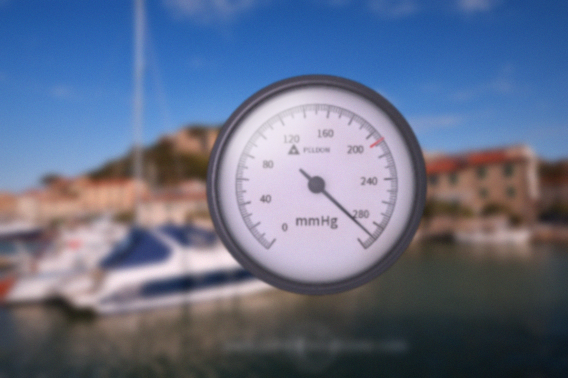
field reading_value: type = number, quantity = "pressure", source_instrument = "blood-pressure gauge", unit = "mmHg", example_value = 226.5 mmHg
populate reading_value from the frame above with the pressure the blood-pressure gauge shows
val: 290 mmHg
